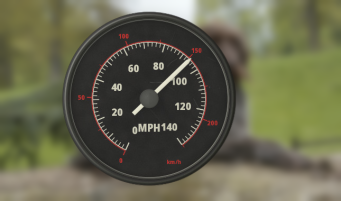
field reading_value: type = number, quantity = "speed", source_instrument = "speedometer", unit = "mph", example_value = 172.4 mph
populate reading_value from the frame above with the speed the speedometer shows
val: 94 mph
